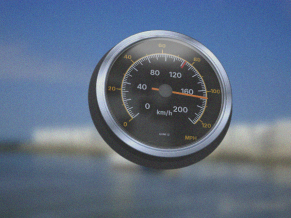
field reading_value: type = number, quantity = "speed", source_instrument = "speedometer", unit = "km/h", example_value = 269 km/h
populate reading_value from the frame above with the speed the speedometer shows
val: 170 km/h
